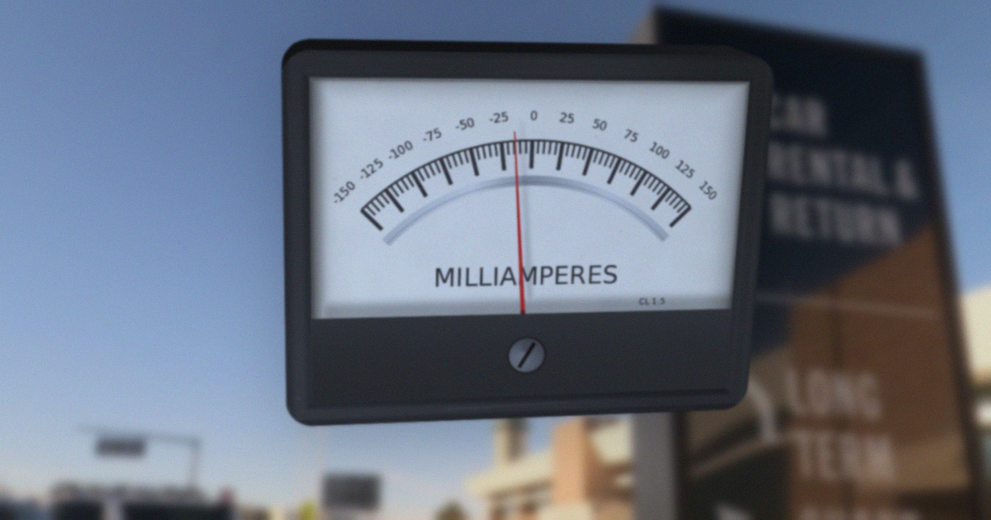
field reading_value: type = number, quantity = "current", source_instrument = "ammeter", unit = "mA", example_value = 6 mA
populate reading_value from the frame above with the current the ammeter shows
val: -15 mA
